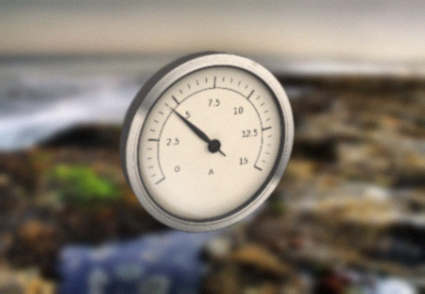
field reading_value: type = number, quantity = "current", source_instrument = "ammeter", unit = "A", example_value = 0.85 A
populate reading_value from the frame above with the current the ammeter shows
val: 4.5 A
